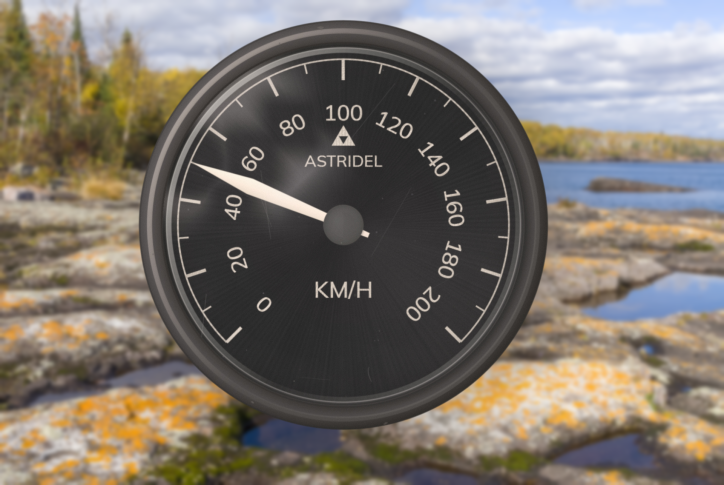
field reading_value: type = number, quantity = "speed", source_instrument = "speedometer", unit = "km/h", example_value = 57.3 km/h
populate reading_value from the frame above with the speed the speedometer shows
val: 50 km/h
